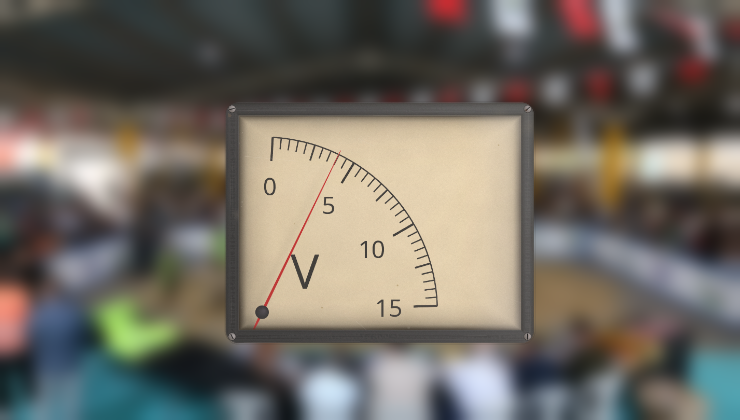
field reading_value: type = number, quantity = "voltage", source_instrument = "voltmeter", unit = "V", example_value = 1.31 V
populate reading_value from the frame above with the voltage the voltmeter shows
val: 4 V
